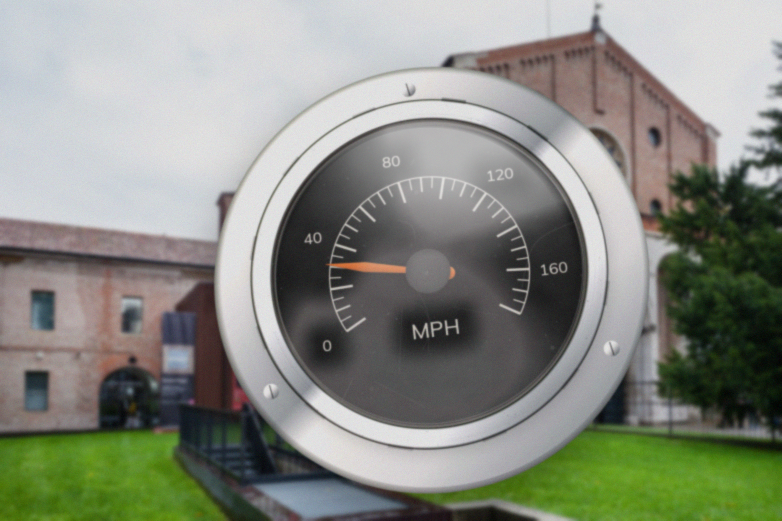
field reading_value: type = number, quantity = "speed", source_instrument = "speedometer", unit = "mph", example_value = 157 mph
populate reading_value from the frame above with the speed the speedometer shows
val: 30 mph
